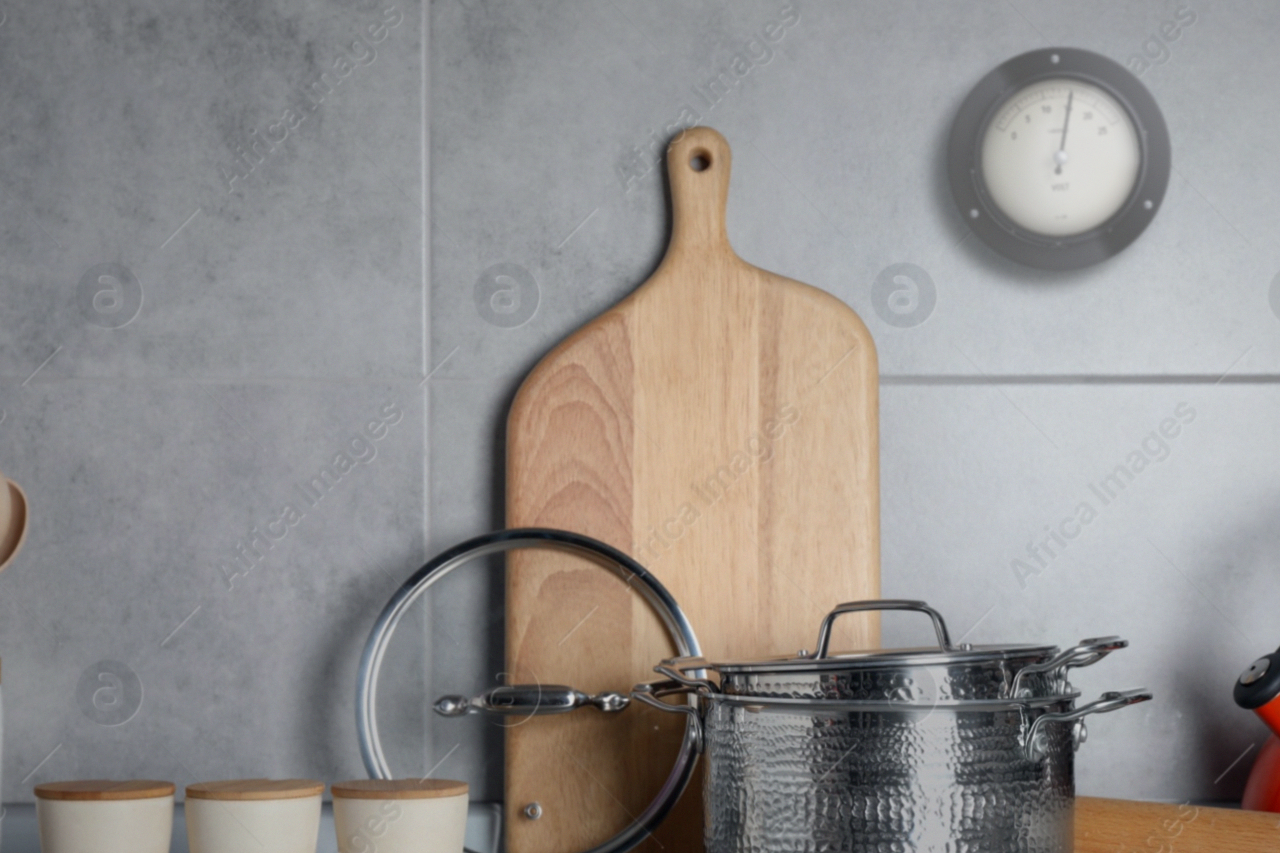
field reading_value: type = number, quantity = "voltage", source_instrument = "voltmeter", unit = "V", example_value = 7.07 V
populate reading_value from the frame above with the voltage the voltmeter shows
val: 15 V
